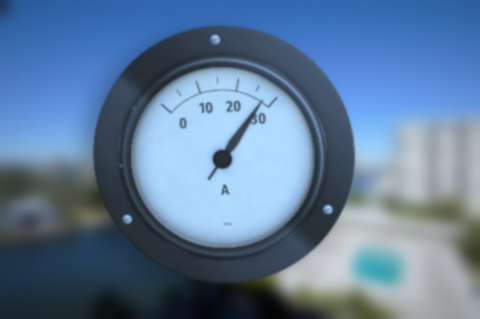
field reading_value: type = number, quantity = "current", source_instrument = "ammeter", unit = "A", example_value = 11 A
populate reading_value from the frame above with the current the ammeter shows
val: 27.5 A
